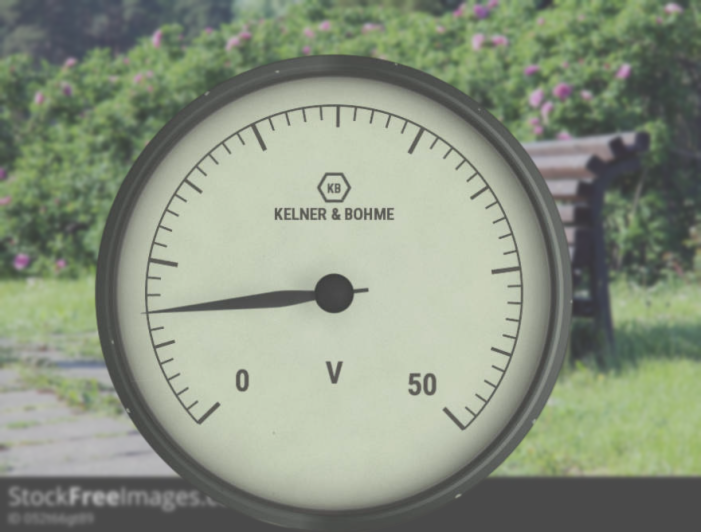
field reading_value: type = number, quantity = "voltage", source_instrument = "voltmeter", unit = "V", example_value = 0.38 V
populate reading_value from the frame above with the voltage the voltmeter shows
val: 7 V
